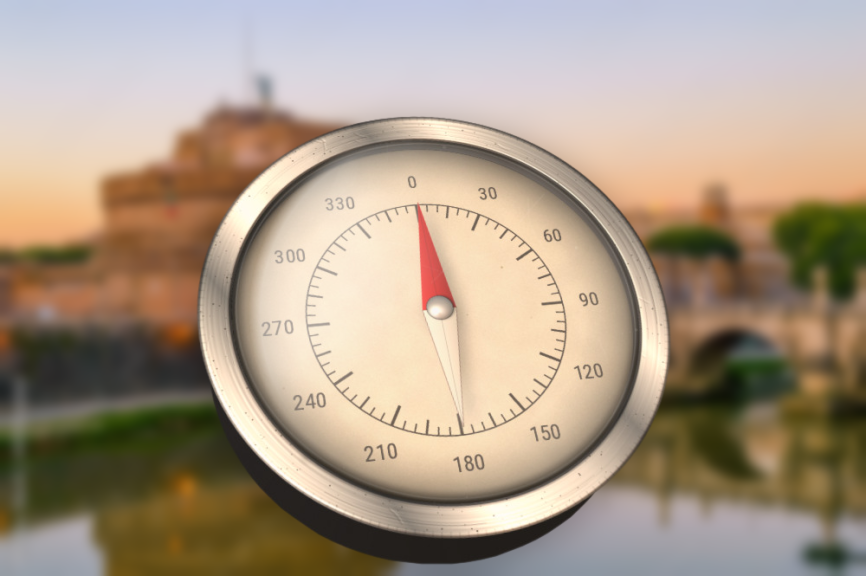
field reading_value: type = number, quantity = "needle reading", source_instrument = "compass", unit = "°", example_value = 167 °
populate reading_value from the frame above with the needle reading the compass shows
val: 0 °
